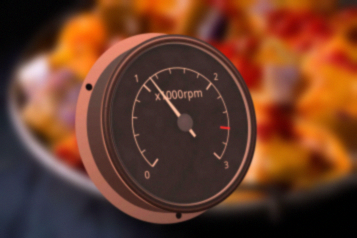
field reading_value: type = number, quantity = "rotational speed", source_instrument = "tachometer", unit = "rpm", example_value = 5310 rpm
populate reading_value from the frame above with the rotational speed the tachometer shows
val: 1100 rpm
